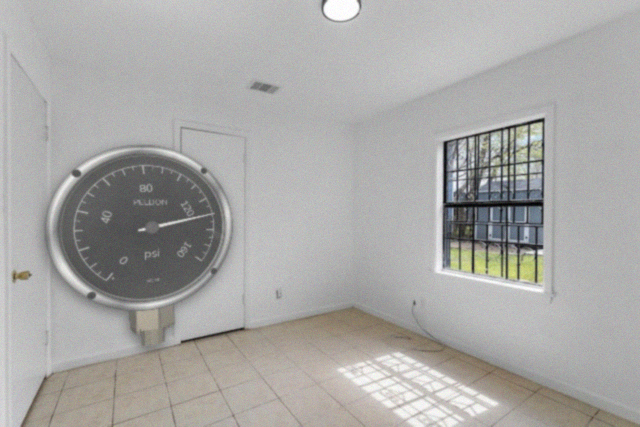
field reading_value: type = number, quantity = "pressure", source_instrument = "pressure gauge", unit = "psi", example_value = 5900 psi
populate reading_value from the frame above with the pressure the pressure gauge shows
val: 130 psi
